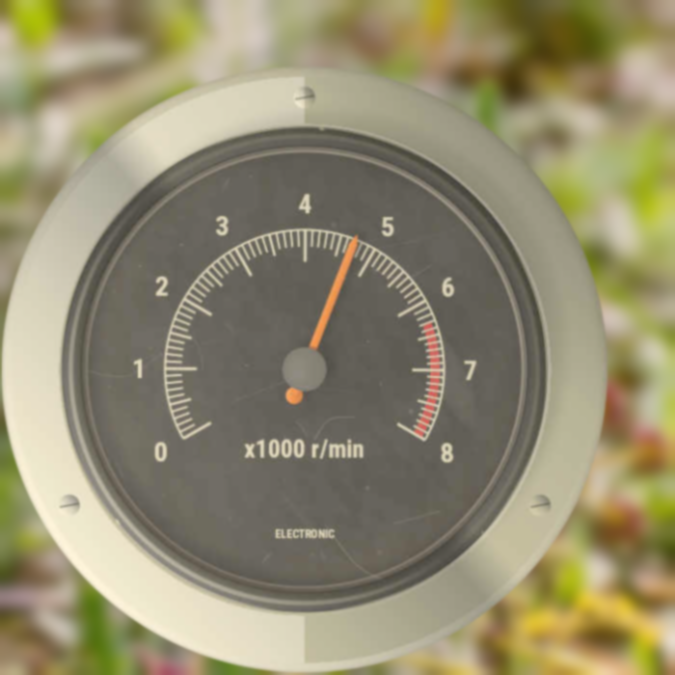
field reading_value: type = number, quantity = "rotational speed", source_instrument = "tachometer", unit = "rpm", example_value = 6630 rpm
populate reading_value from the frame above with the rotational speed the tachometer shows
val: 4700 rpm
